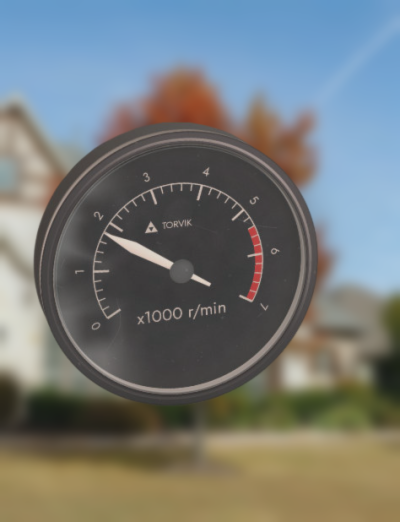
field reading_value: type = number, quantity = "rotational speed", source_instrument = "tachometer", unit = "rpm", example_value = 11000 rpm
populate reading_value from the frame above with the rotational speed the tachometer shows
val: 1800 rpm
